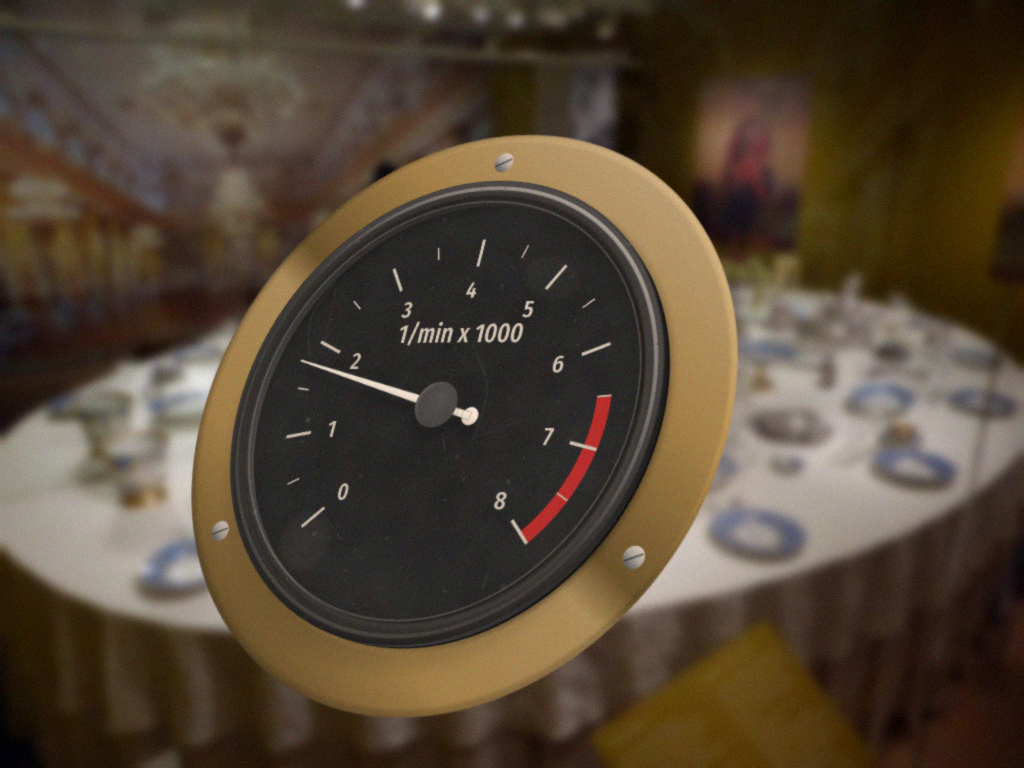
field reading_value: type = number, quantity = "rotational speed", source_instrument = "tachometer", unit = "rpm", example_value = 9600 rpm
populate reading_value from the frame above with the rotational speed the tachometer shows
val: 1750 rpm
